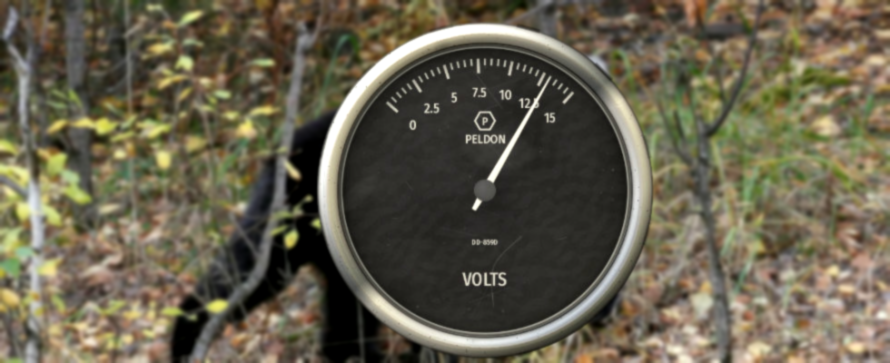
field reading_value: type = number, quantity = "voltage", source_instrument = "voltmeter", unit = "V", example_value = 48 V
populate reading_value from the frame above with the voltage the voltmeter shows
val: 13 V
